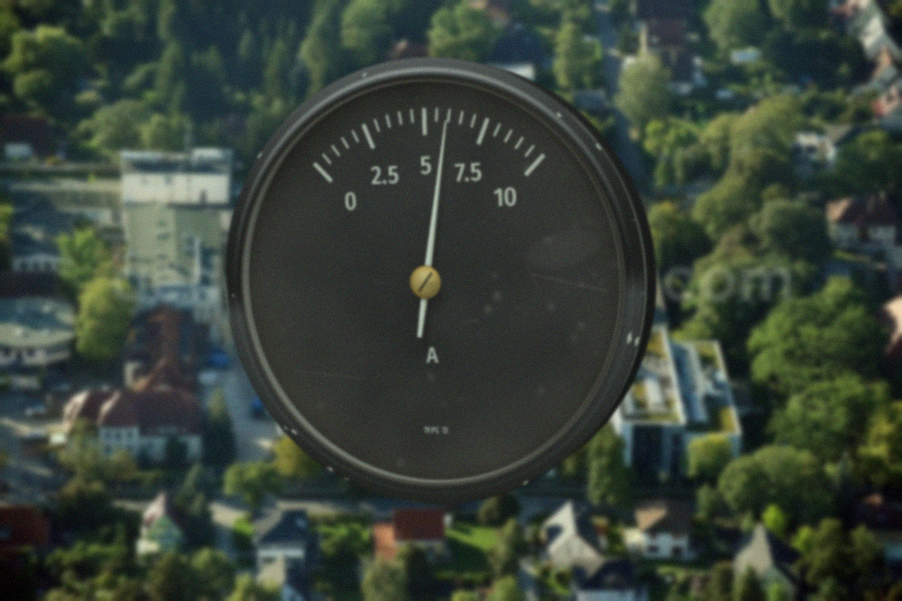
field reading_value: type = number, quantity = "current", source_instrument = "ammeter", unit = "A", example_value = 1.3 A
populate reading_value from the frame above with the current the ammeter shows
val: 6 A
